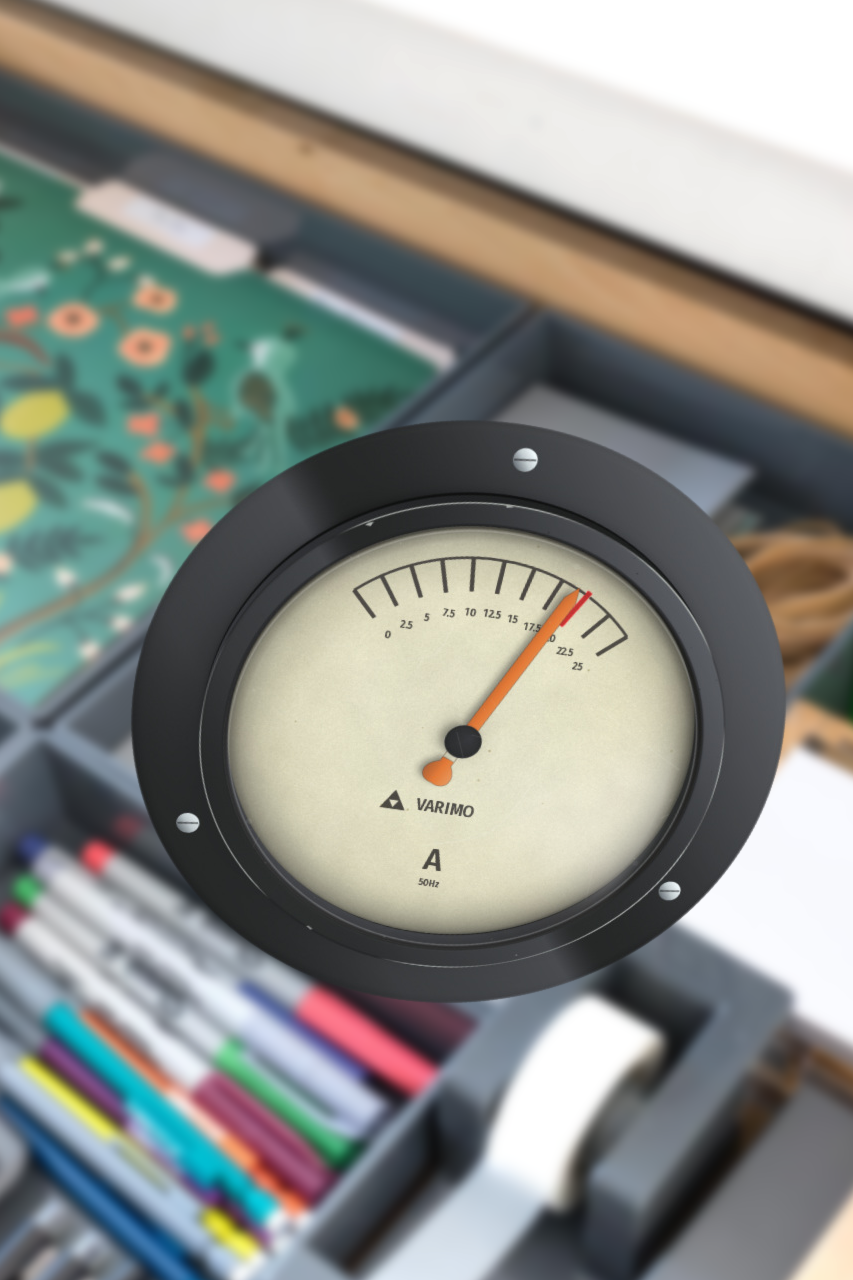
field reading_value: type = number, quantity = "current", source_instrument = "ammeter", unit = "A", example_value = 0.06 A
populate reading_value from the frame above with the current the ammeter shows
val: 18.75 A
